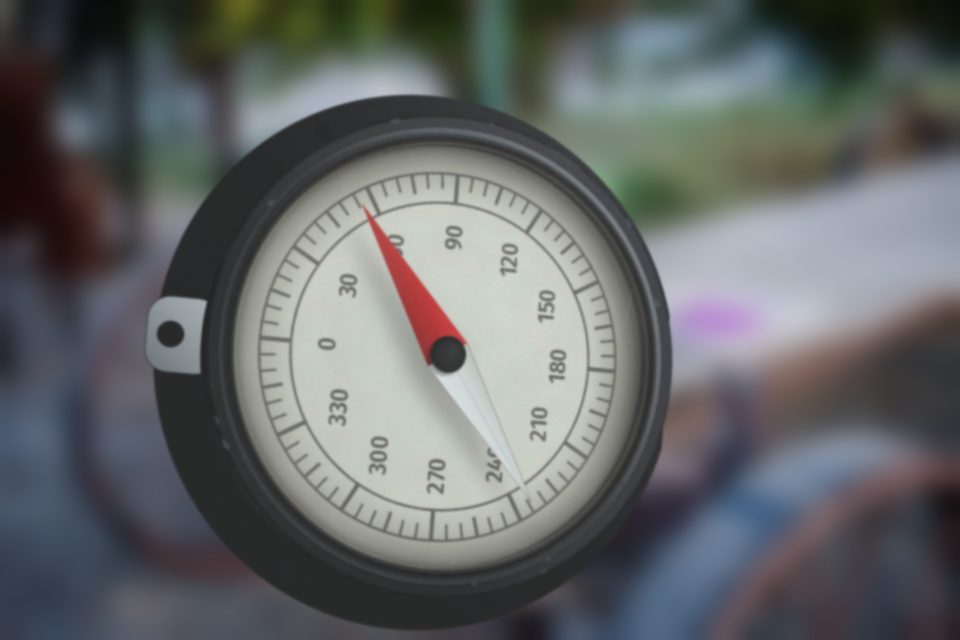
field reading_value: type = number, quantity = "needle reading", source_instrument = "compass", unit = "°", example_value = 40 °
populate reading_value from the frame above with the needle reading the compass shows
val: 55 °
